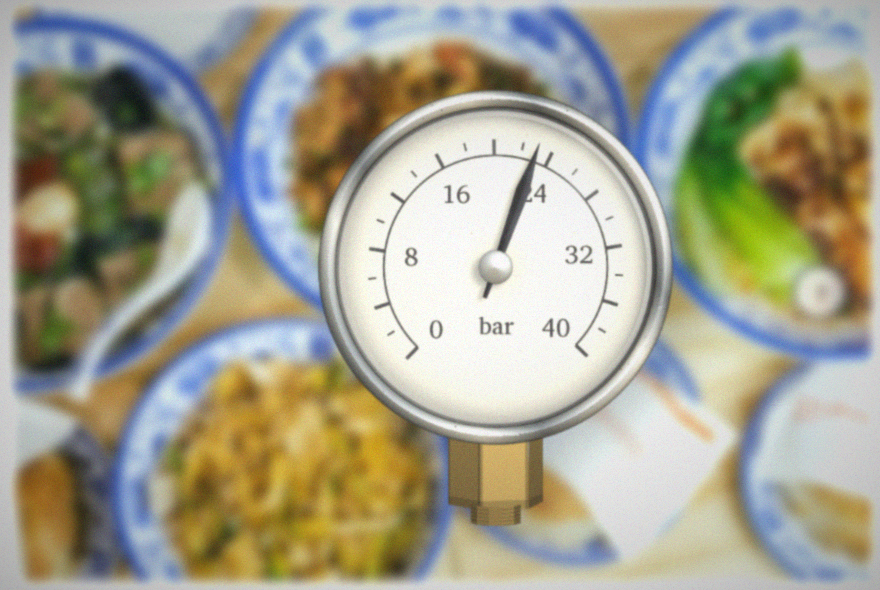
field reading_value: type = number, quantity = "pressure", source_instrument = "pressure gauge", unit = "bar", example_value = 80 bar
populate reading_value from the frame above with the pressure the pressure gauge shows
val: 23 bar
